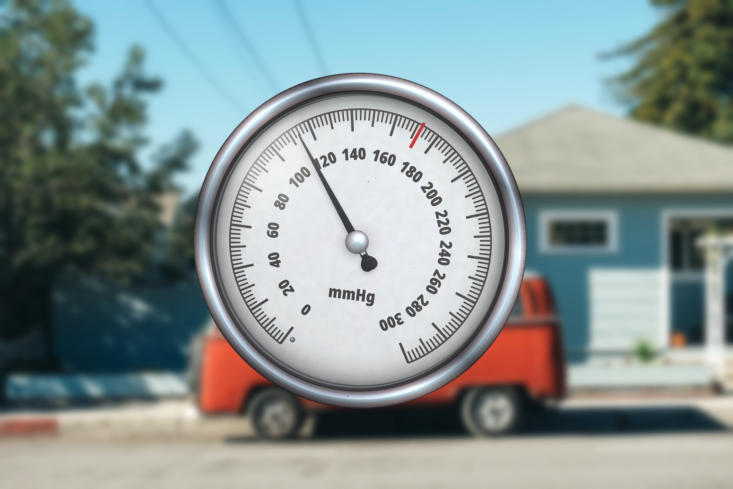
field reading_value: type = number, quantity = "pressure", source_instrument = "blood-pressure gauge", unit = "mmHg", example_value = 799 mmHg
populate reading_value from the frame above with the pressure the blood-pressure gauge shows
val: 114 mmHg
